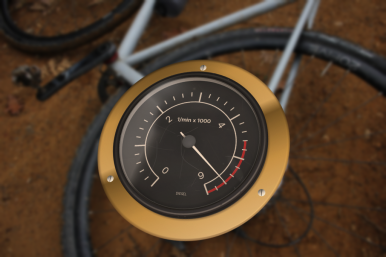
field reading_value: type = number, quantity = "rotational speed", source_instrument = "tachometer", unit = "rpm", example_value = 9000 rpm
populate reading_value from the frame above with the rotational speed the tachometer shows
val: 5600 rpm
